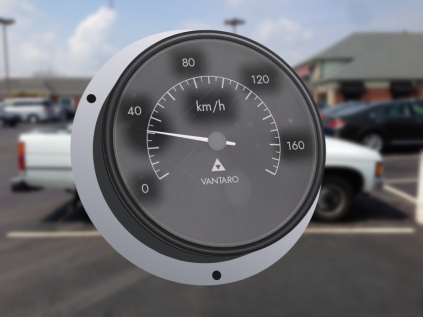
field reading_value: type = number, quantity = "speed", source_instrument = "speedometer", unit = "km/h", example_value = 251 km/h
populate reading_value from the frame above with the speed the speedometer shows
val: 30 km/h
